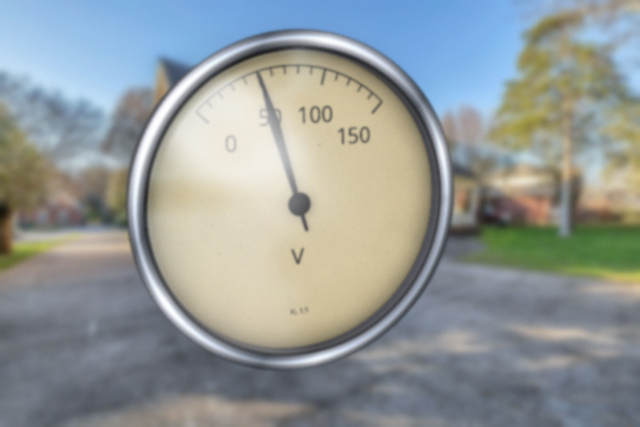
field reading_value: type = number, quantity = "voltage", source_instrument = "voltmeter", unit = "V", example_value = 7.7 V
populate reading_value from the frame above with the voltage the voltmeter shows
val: 50 V
